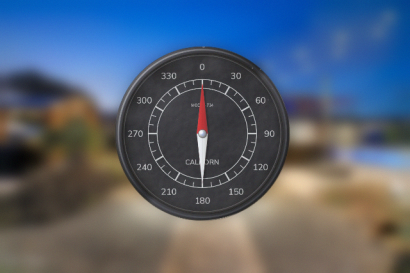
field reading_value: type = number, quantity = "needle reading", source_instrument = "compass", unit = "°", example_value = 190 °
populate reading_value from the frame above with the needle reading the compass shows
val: 0 °
